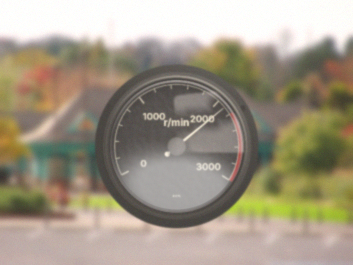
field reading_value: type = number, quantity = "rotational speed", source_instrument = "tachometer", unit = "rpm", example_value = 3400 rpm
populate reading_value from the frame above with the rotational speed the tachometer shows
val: 2100 rpm
